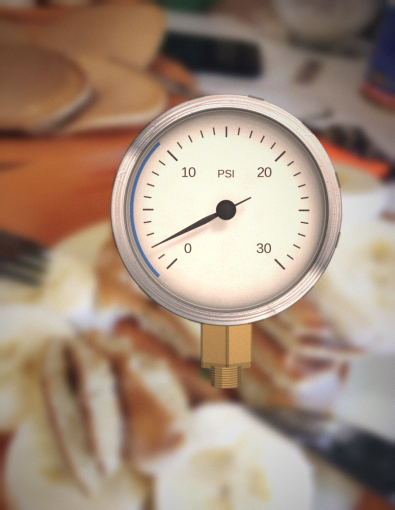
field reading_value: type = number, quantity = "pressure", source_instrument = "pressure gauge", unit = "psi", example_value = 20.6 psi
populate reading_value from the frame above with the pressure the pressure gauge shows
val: 2 psi
